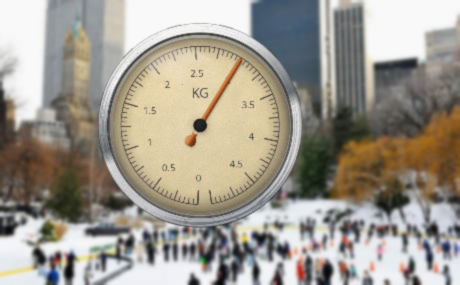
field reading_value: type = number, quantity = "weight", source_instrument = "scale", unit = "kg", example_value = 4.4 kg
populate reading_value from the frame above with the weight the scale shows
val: 3 kg
